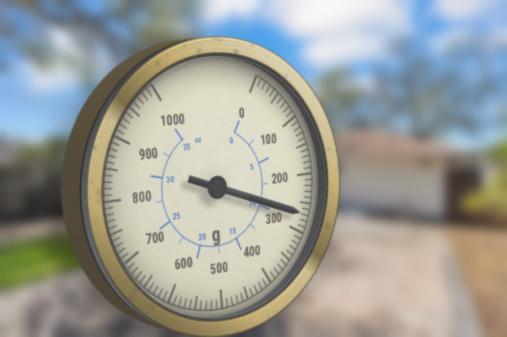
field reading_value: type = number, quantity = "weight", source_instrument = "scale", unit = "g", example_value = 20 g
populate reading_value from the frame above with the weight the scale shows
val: 270 g
